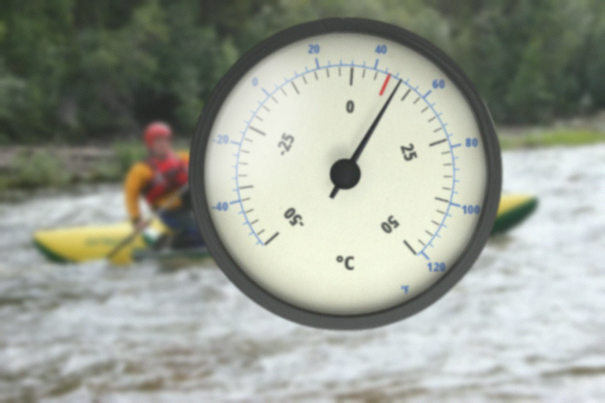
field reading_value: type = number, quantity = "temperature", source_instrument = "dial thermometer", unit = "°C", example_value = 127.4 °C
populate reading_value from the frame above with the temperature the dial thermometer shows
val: 10 °C
